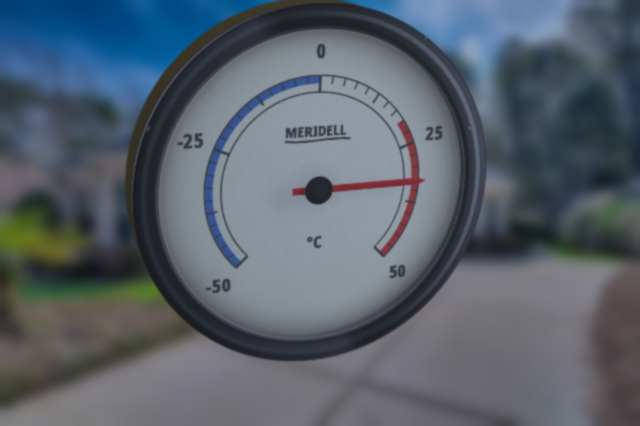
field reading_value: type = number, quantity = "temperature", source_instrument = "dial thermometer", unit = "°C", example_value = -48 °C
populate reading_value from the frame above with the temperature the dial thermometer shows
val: 32.5 °C
